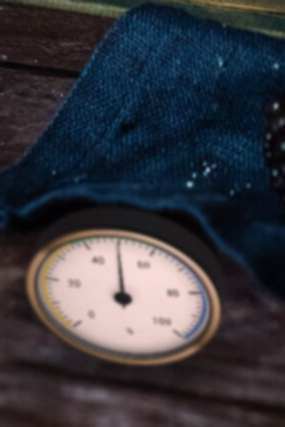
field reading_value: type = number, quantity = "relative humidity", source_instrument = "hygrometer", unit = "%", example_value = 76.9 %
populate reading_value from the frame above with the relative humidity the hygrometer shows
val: 50 %
